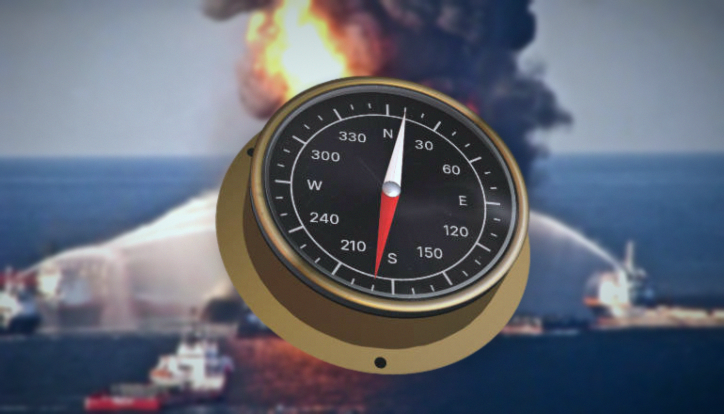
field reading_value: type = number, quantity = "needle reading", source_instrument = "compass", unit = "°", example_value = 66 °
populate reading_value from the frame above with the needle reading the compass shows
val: 190 °
